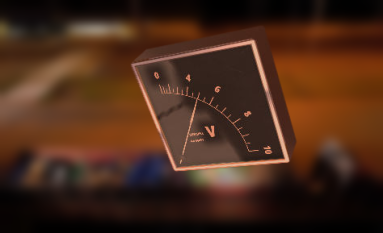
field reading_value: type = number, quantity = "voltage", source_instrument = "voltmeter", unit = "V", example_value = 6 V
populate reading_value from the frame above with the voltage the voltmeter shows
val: 5 V
